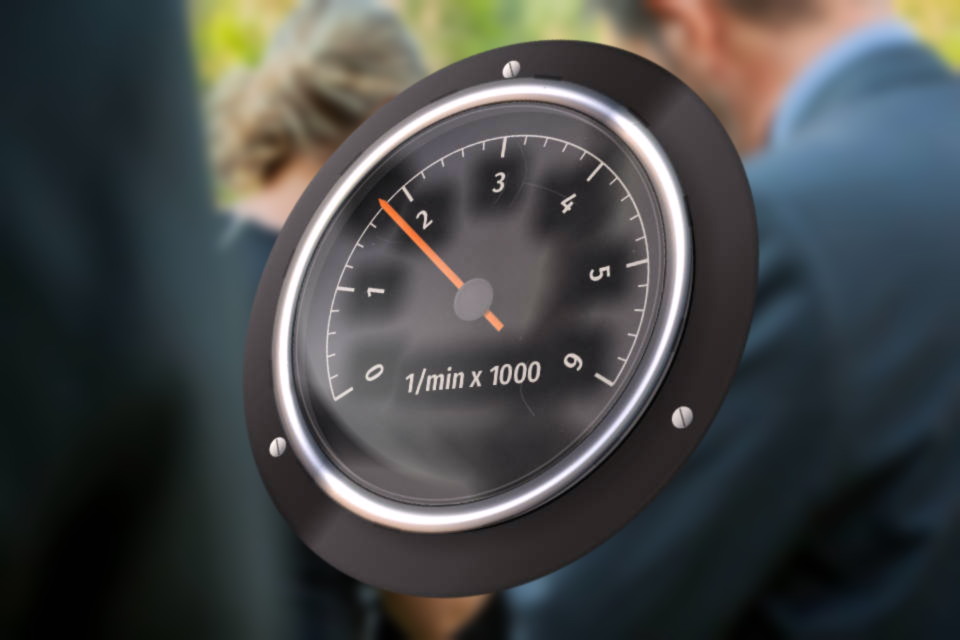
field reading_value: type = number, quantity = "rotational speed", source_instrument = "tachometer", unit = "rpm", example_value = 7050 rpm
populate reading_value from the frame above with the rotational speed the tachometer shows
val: 1800 rpm
